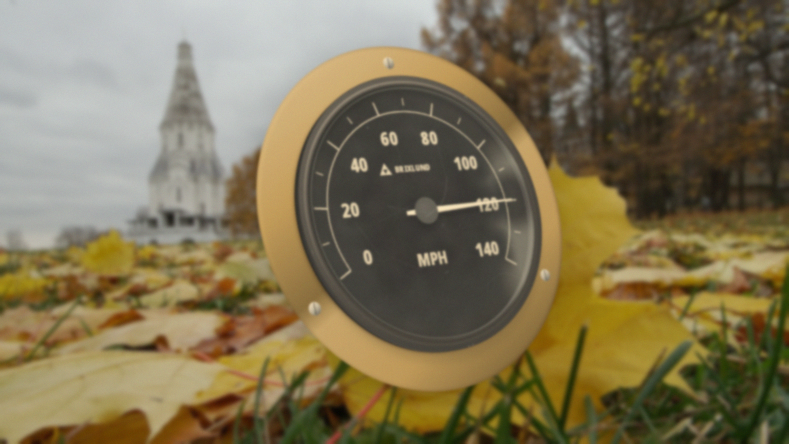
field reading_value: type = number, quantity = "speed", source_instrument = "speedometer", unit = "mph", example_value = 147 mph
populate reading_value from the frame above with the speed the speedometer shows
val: 120 mph
